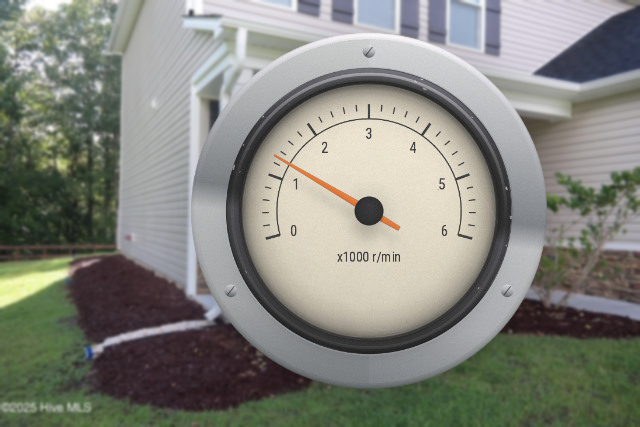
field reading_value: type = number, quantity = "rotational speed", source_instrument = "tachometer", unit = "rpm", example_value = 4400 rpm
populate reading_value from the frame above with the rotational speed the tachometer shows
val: 1300 rpm
